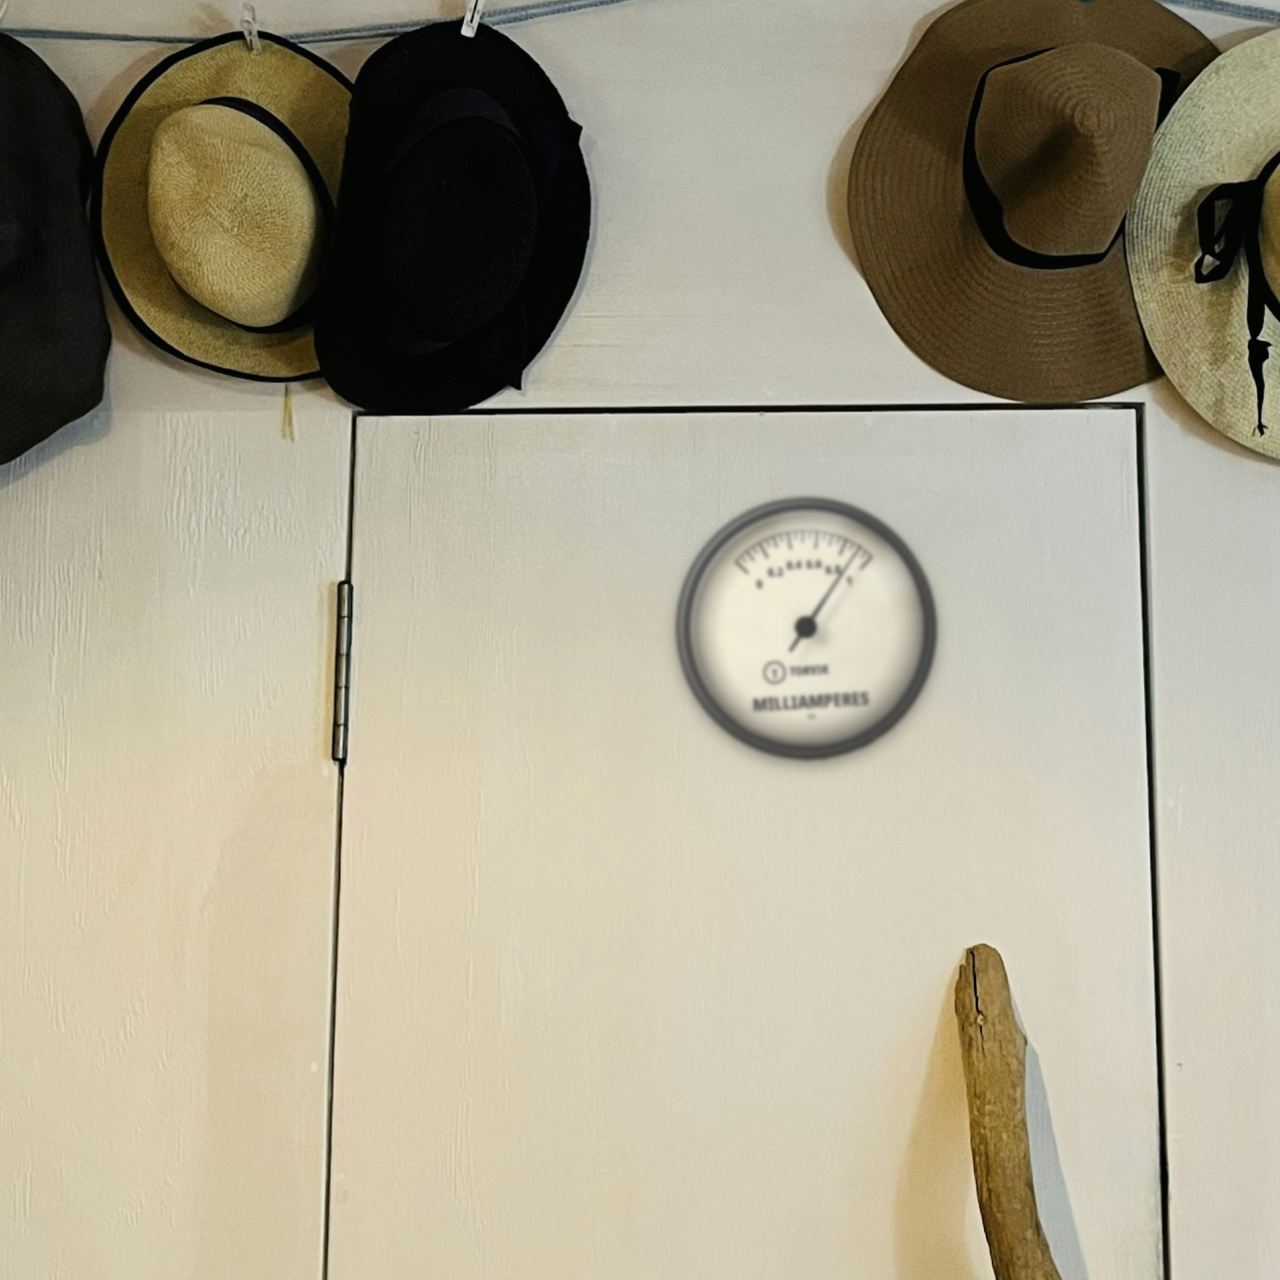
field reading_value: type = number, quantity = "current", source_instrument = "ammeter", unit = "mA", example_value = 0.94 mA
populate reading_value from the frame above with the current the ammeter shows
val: 0.9 mA
